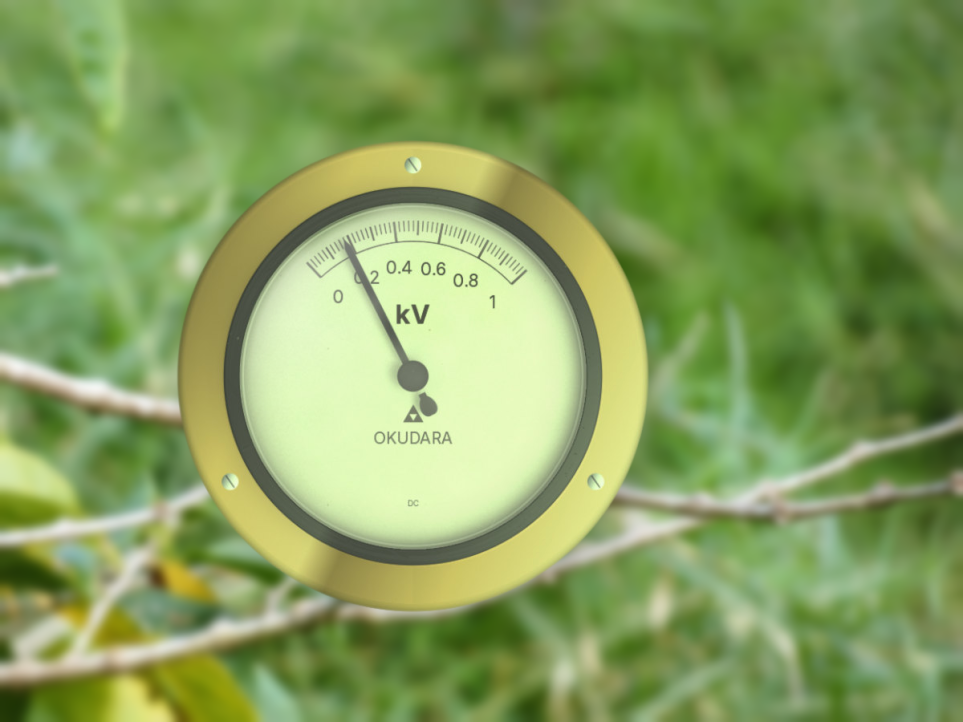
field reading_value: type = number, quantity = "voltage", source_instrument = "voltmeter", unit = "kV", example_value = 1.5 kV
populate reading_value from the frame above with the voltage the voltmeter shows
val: 0.18 kV
